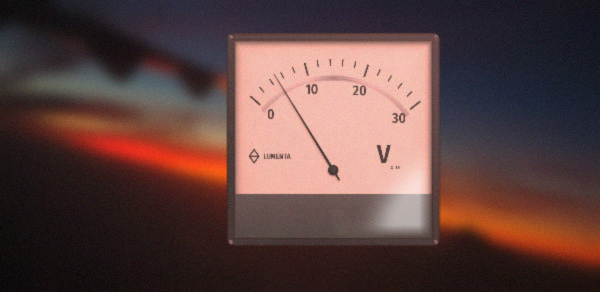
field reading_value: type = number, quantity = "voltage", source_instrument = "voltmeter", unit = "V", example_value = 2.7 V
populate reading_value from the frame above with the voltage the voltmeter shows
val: 5 V
